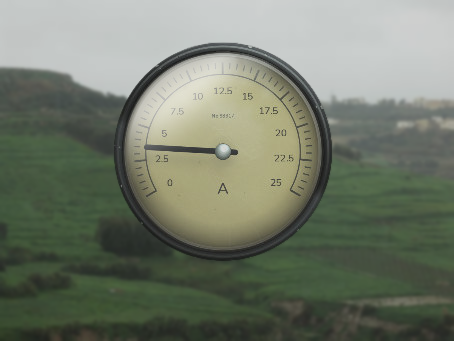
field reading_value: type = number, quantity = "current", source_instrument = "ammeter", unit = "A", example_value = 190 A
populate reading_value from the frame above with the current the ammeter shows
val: 3.5 A
